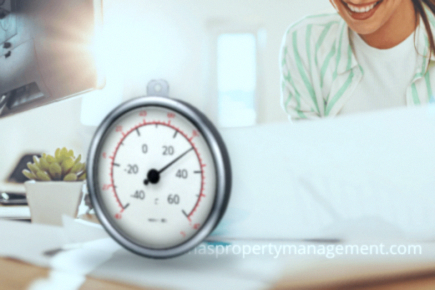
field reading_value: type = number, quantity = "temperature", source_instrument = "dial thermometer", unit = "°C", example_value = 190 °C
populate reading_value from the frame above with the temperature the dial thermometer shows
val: 30 °C
